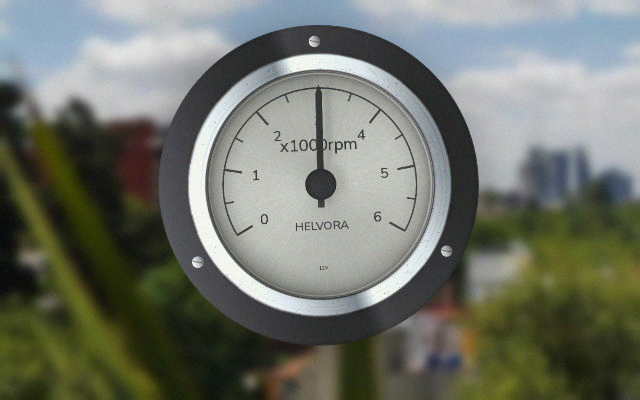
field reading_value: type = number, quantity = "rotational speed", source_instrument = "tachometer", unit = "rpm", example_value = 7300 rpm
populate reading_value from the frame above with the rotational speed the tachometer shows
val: 3000 rpm
